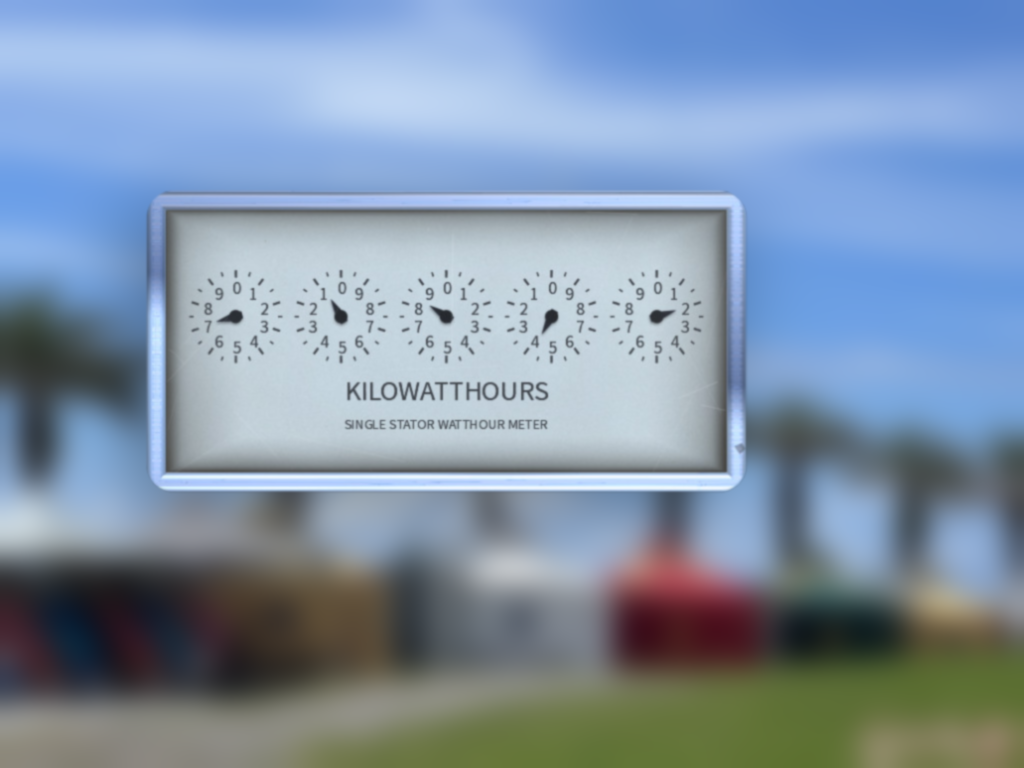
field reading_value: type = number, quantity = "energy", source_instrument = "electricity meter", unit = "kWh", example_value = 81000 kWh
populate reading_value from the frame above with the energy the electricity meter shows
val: 70842 kWh
